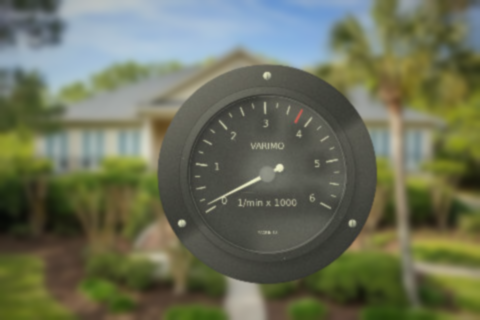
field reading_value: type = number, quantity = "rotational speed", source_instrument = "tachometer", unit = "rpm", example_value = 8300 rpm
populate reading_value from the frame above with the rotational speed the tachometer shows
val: 125 rpm
